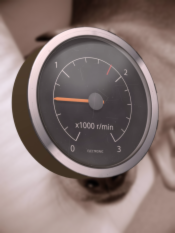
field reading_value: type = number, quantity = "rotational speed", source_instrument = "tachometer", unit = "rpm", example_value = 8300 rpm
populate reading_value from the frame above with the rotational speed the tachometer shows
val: 600 rpm
